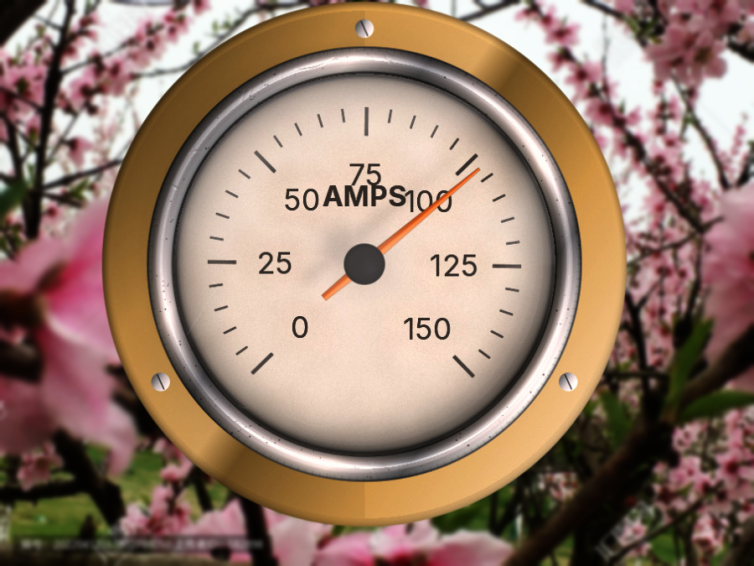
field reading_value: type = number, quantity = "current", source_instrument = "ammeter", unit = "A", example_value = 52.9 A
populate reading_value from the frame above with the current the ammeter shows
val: 102.5 A
